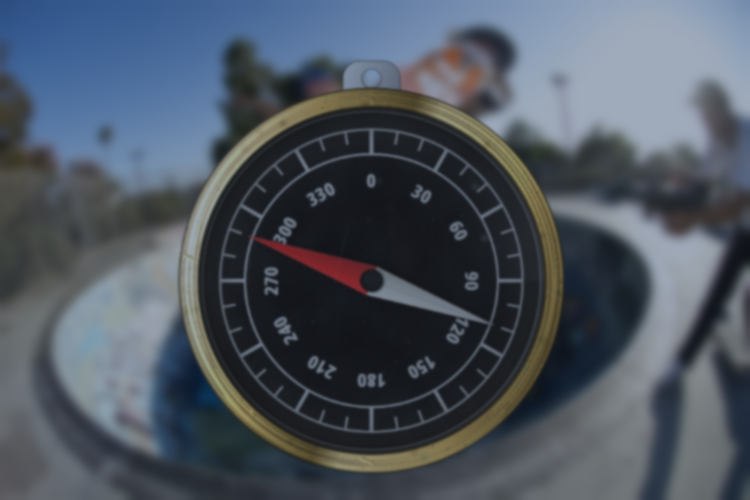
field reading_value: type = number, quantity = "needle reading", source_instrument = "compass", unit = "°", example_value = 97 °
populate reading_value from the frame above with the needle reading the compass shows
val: 290 °
